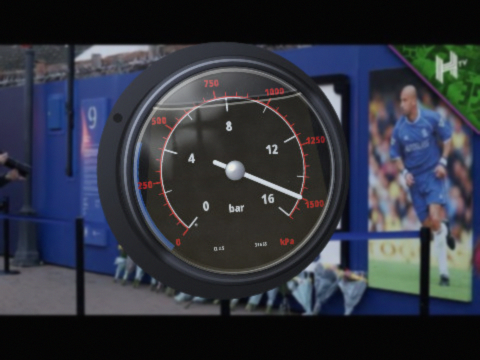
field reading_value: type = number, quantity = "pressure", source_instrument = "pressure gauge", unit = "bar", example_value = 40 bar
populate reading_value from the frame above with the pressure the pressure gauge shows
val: 15 bar
